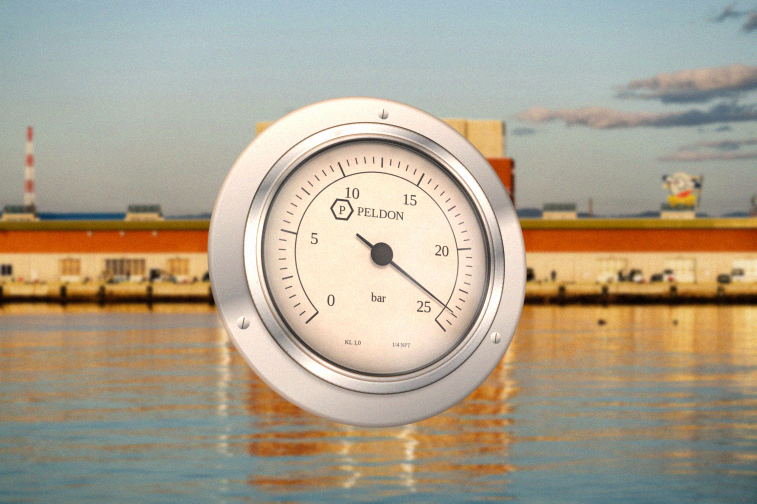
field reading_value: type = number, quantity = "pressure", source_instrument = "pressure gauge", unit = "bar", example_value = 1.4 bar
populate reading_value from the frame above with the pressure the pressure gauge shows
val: 24 bar
